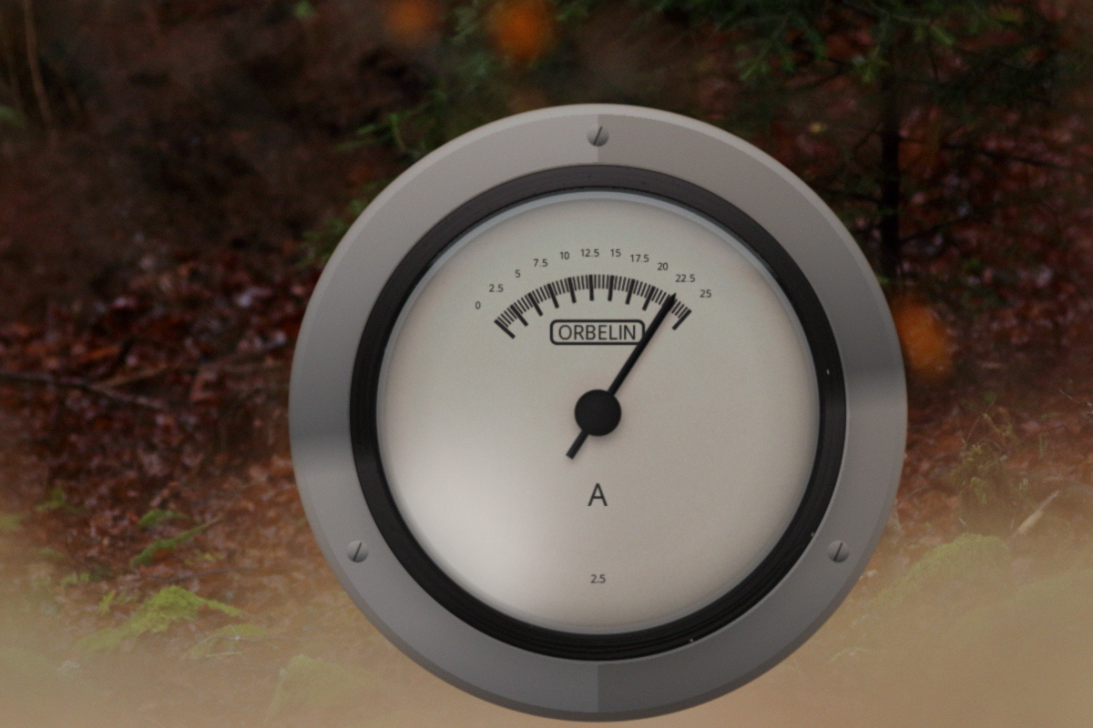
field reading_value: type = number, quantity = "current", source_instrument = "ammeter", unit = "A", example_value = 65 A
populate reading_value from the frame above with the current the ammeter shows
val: 22.5 A
